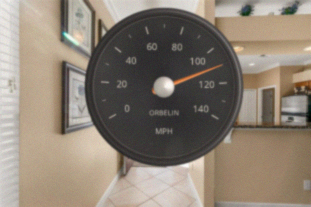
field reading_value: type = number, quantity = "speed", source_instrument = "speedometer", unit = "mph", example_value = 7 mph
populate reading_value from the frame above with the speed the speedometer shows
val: 110 mph
